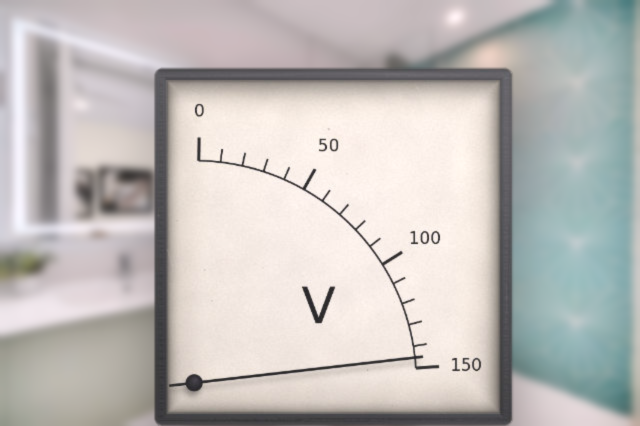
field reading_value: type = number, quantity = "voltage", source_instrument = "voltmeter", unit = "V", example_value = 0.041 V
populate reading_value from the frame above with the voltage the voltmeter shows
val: 145 V
